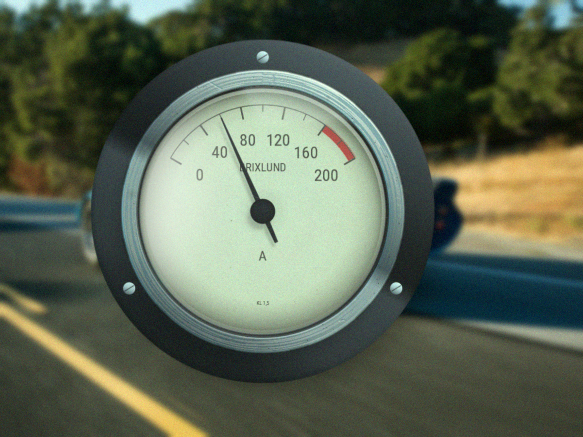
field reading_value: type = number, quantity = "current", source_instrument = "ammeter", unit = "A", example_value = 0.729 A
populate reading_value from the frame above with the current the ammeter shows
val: 60 A
